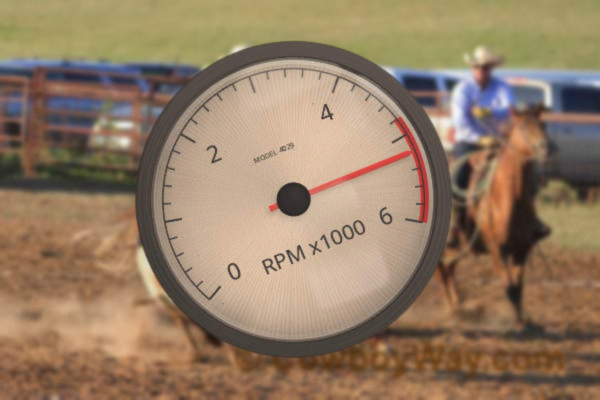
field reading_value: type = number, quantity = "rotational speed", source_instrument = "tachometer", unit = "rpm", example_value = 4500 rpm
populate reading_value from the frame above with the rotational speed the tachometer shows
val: 5200 rpm
